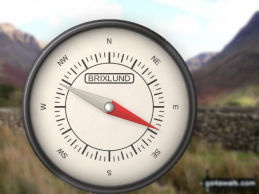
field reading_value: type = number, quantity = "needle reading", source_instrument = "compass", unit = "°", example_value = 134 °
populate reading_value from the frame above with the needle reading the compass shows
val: 115 °
